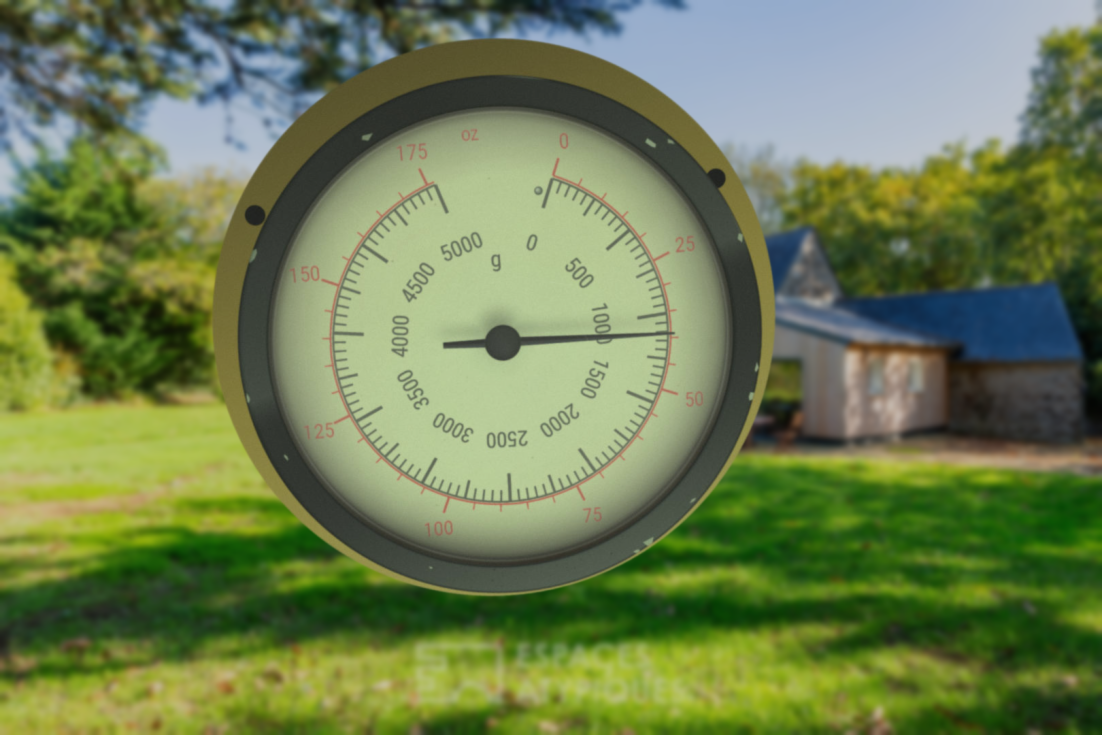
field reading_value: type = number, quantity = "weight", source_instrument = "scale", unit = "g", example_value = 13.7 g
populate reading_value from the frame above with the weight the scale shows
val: 1100 g
